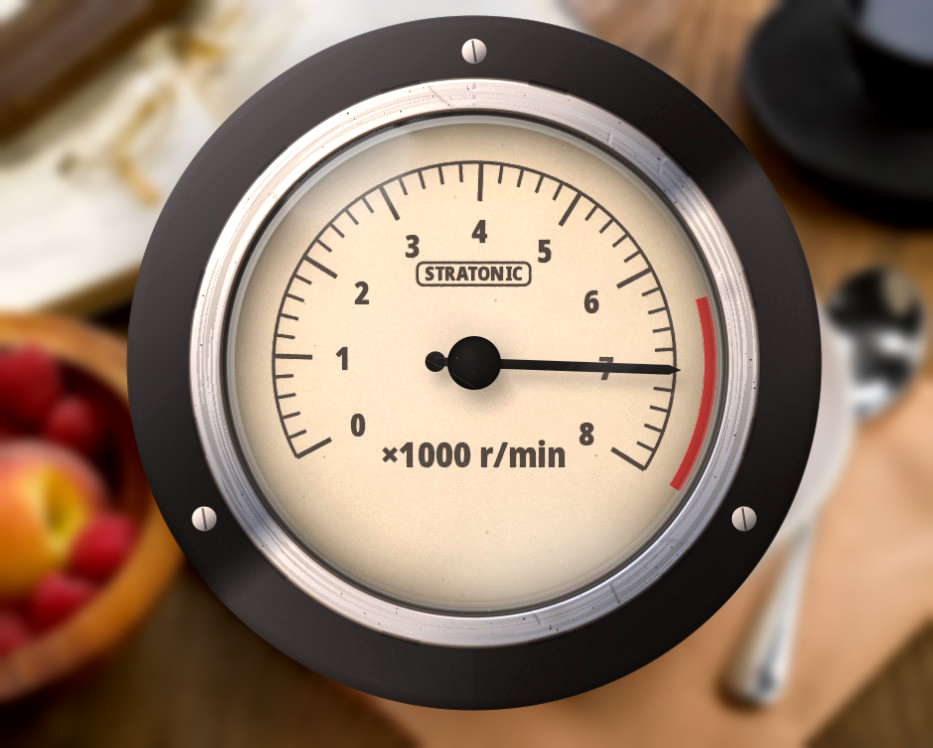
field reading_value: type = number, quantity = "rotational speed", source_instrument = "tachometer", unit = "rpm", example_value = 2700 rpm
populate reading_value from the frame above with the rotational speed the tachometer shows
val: 7000 rpm
